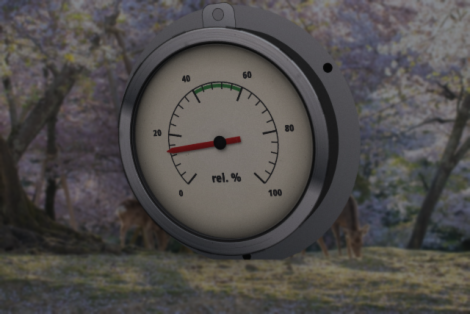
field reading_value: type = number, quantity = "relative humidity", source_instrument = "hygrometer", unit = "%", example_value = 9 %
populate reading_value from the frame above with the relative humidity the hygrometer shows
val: 14 %
